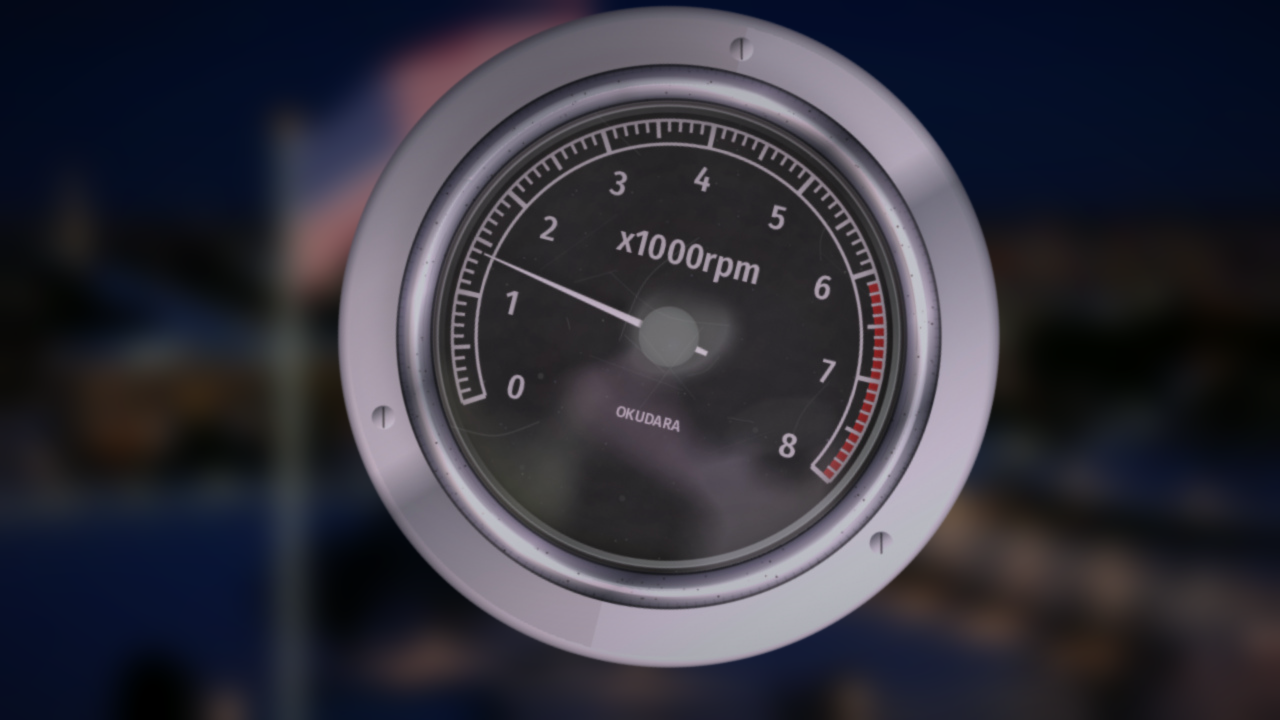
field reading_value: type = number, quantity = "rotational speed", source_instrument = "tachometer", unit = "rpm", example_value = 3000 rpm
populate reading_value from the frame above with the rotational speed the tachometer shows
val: 1400 rpm
